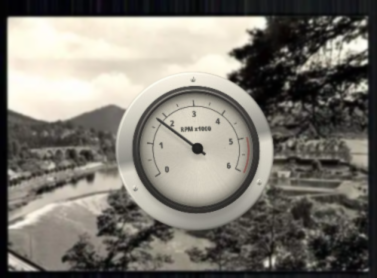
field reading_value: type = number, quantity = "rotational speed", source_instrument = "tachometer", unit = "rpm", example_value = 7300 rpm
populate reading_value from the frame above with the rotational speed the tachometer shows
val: 1750 rpm
